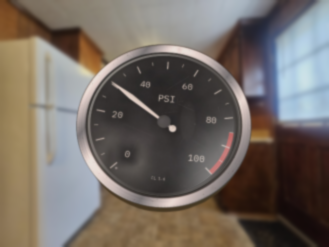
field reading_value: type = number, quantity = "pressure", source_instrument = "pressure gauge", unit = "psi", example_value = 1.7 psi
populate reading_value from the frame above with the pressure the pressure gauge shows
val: 30 psi
